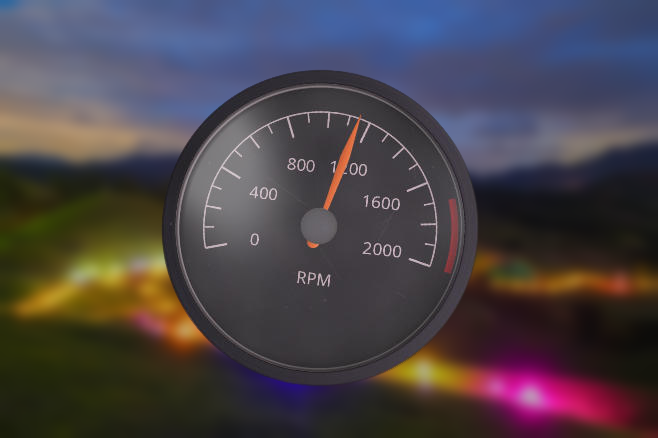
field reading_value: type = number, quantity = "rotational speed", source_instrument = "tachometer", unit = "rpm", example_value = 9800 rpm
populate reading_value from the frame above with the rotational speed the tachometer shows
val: 1150 rpm
